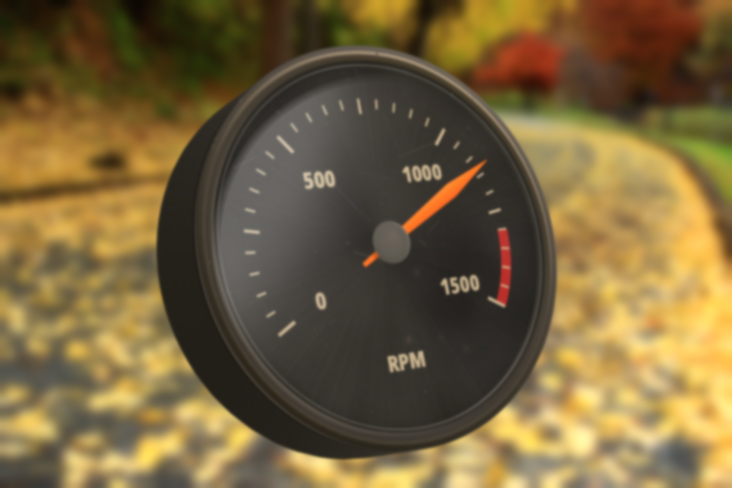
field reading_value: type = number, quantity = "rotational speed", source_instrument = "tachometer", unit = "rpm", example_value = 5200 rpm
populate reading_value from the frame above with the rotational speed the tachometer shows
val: 1125 rpm
